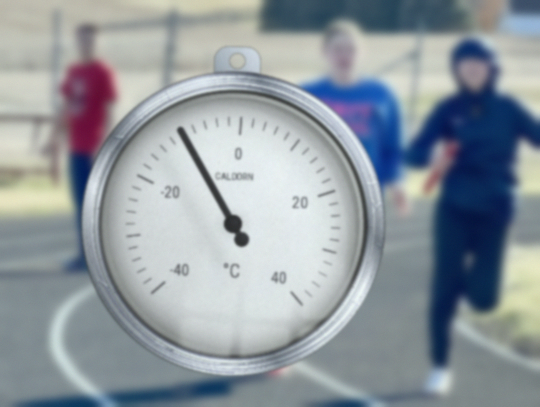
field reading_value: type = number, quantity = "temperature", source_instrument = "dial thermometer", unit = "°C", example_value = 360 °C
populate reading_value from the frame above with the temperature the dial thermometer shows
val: -10 °C
